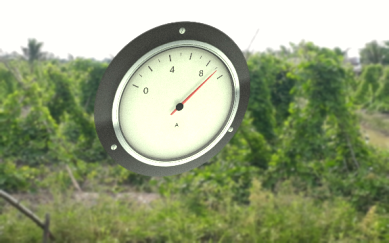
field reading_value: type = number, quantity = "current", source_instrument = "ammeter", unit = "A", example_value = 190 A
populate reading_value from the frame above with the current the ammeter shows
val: 9 A
